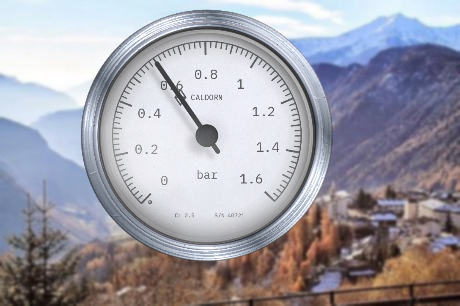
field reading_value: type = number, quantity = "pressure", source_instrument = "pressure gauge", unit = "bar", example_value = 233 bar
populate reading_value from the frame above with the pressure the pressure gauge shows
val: 0.6 bar
